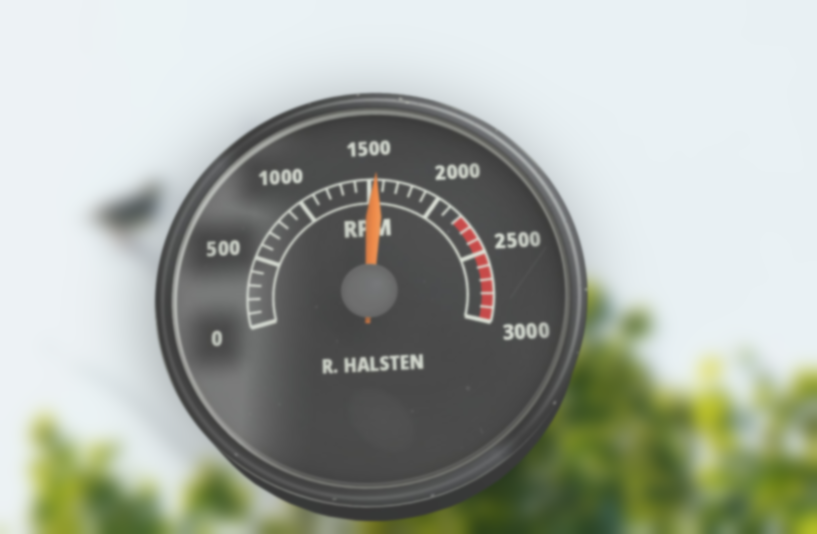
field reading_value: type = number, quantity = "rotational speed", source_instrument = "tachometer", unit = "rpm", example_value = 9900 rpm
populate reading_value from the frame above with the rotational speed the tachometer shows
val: 1550 rpm
